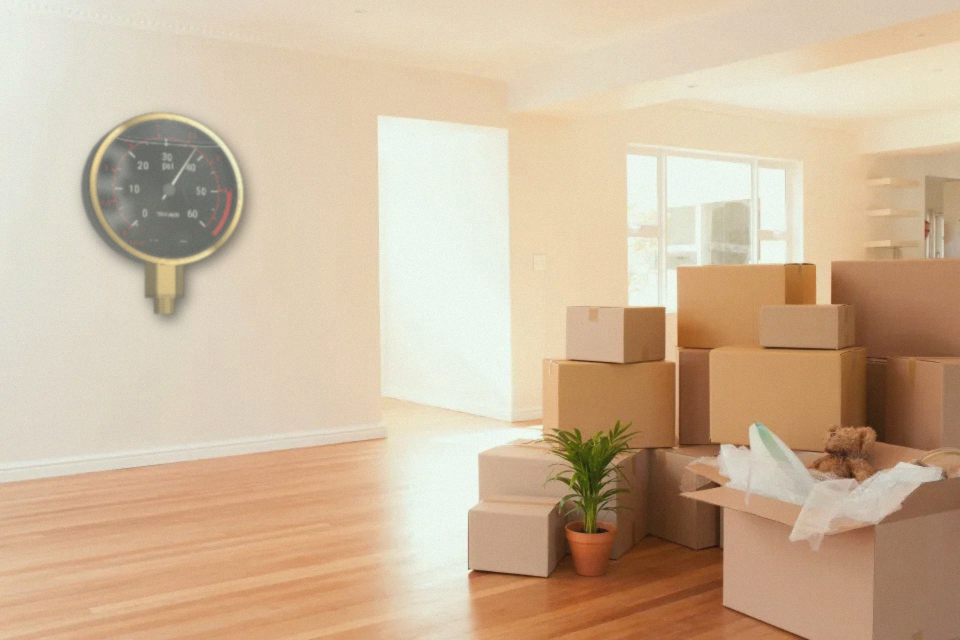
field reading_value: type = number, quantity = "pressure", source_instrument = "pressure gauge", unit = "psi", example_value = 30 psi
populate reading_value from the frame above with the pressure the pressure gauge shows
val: 37.5 psi
